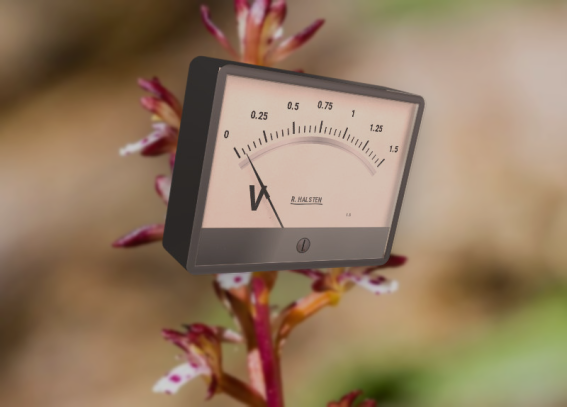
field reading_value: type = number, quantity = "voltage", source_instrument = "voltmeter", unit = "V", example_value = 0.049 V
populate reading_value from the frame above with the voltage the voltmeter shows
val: 0.05 V
